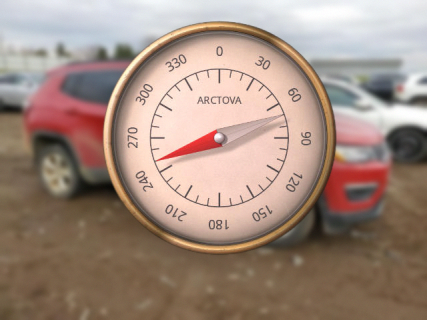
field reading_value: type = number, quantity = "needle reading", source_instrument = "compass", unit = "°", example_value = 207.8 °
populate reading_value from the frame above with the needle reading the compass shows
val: 250 °
